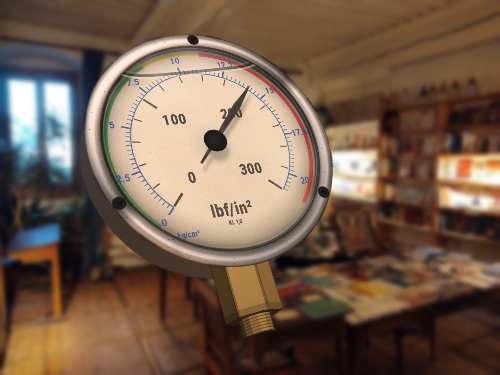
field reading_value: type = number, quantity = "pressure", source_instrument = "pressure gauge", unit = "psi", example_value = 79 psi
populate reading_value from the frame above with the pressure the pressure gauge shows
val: 200 psi
